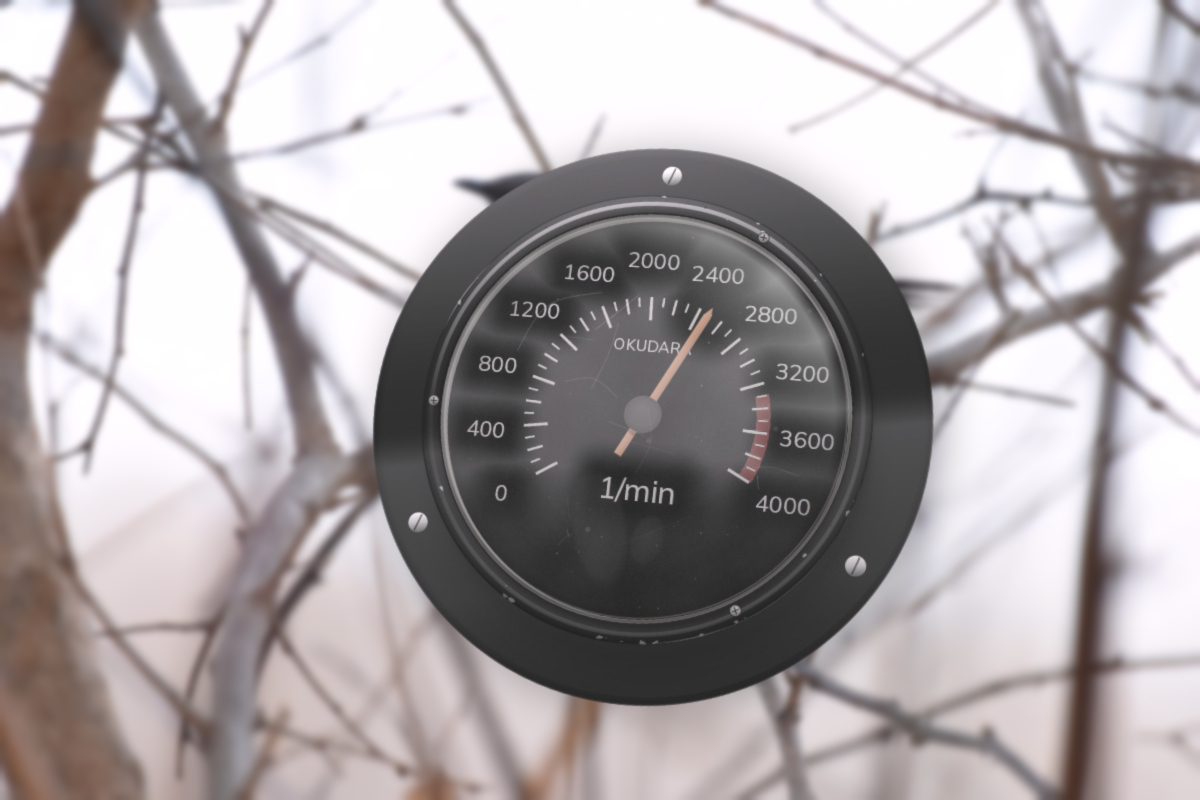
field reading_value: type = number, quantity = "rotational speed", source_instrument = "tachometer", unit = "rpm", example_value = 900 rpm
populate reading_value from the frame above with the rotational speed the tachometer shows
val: 2500 rpm
